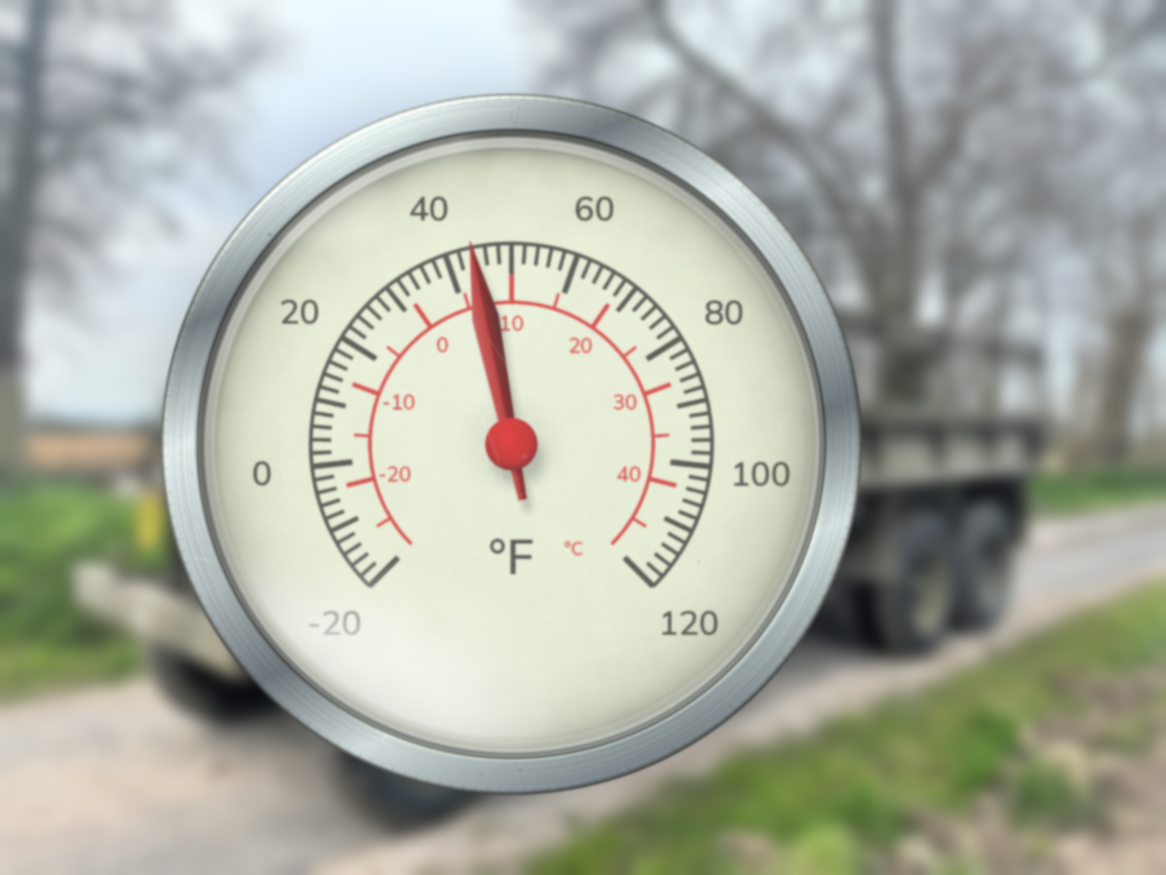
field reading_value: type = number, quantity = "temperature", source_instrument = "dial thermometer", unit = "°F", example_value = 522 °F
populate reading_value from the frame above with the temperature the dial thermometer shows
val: 44 °F
